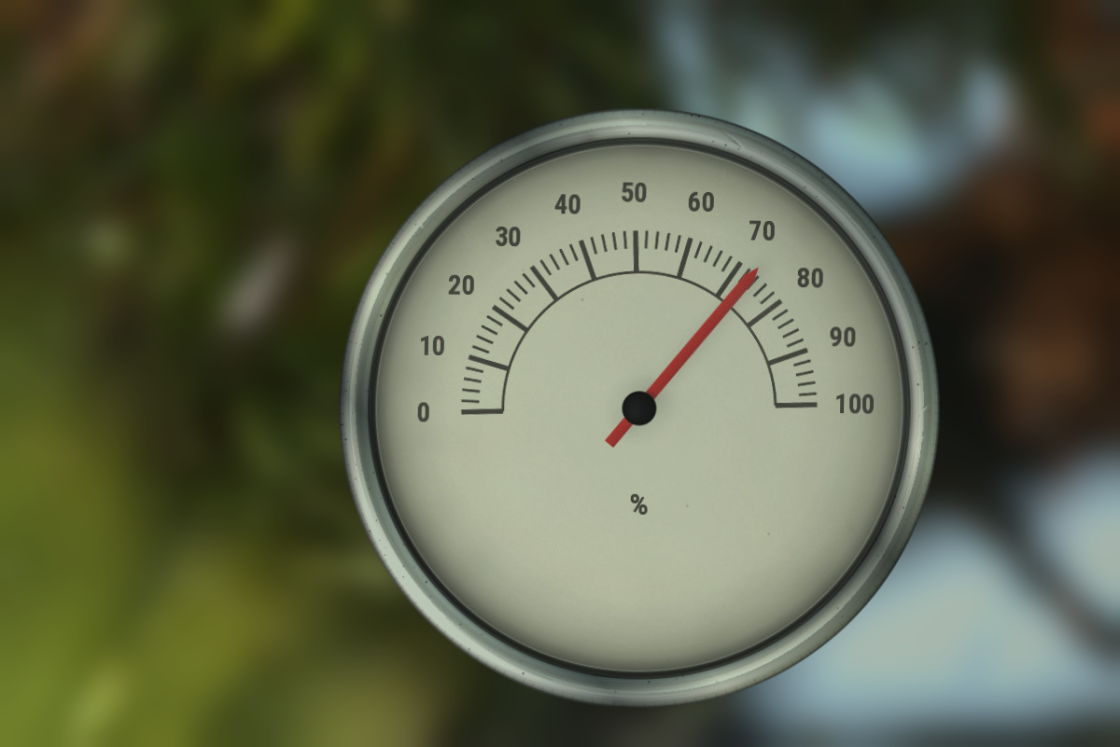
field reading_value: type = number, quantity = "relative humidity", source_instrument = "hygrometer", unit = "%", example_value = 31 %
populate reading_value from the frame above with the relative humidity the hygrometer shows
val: 73 %
